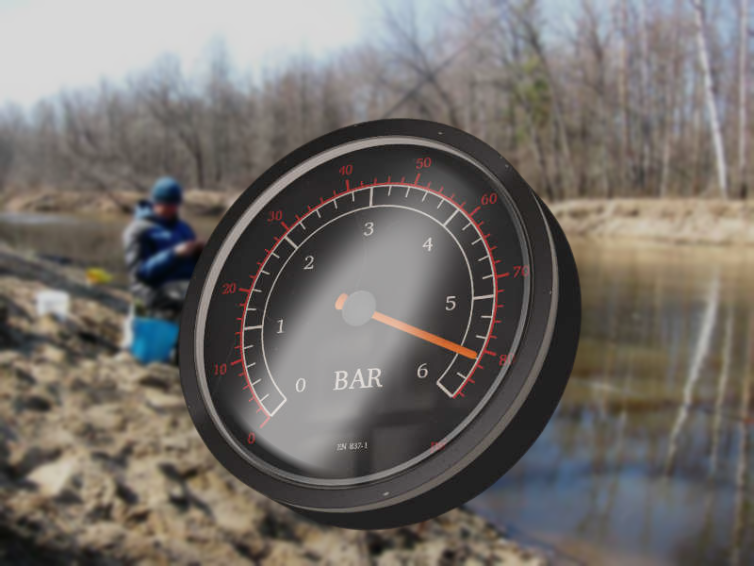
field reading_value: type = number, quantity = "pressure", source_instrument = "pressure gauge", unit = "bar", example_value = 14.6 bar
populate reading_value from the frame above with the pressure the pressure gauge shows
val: 5.6 bar
